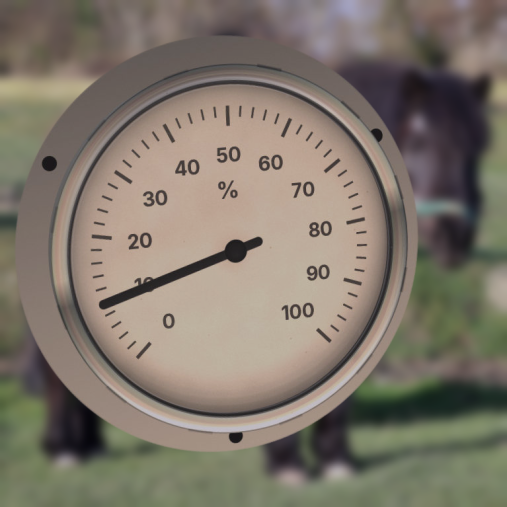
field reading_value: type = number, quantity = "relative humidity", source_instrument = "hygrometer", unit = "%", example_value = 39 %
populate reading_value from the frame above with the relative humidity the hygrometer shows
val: 10 %
